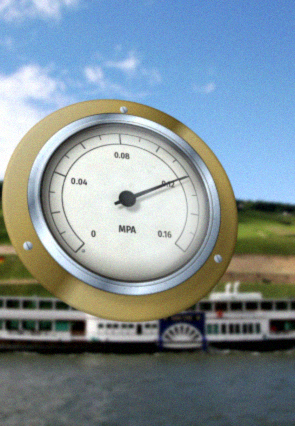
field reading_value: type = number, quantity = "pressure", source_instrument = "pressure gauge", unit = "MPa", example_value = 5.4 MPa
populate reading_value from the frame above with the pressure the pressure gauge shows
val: 0.12 MPa
